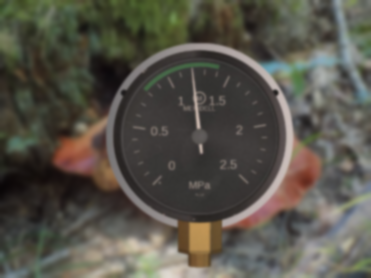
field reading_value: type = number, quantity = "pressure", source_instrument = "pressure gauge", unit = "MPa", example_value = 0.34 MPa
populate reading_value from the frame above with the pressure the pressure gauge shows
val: 1.2 MPa
